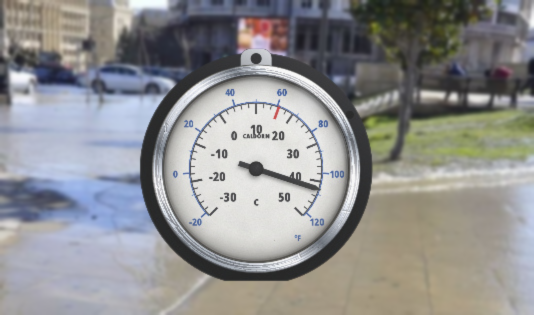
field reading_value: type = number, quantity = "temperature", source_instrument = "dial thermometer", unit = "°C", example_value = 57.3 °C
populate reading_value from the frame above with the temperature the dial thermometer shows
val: 42 °C
